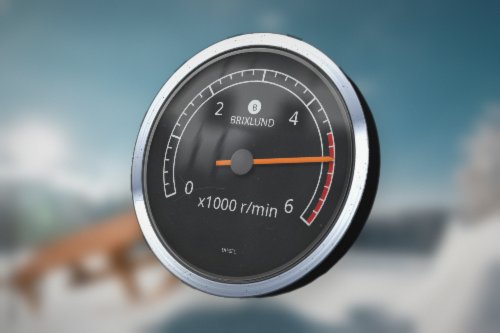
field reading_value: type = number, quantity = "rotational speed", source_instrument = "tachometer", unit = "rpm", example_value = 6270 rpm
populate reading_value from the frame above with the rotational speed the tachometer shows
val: 5000 rpm
